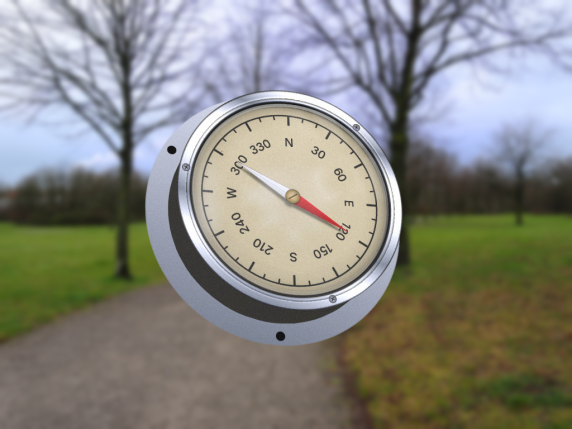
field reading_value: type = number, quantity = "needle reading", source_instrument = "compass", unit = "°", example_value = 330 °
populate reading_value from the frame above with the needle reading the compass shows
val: 120 °
